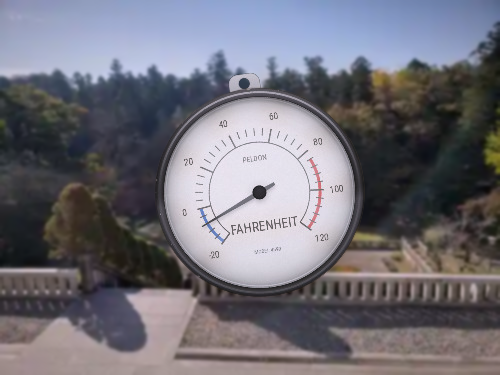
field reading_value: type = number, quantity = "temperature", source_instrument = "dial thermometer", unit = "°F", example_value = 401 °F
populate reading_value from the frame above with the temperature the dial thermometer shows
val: -8 °F
